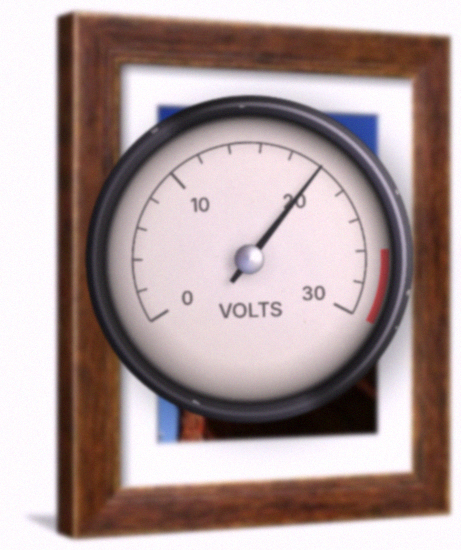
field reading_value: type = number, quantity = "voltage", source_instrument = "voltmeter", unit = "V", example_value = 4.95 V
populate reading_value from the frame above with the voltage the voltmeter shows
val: 20 V
